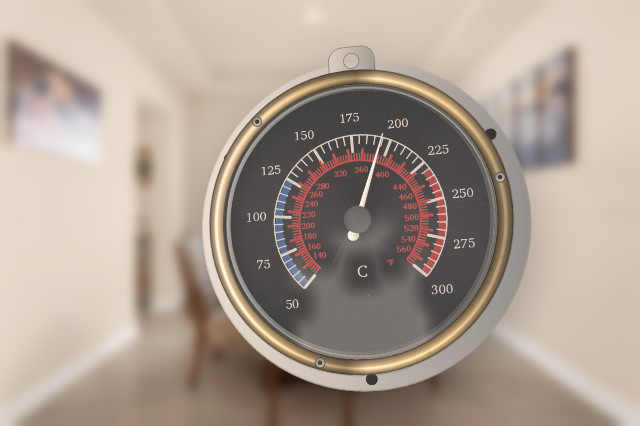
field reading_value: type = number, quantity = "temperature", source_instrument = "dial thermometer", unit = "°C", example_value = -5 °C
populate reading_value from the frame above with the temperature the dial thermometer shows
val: 195 °C
